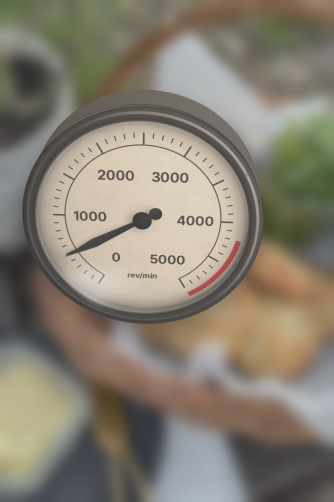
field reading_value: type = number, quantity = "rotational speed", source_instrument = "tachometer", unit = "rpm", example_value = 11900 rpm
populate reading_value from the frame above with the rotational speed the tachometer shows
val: 500 rpm
